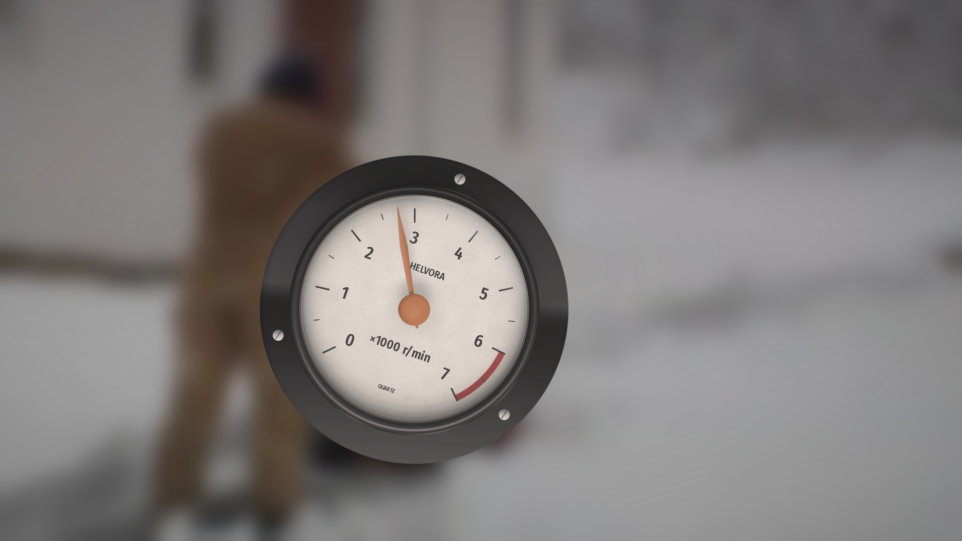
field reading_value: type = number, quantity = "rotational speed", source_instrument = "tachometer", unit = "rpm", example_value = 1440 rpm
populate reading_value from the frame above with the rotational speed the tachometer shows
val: 2750 rpm
